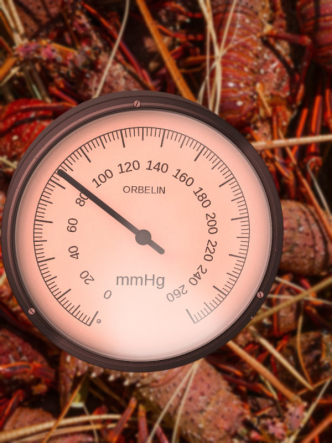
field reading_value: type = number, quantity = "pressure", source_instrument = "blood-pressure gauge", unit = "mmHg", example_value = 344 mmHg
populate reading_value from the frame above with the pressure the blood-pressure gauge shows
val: 86 mmHg
